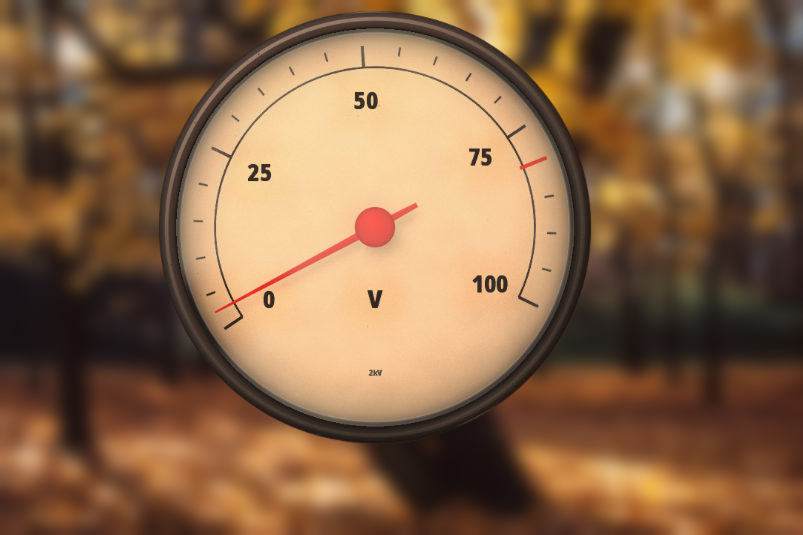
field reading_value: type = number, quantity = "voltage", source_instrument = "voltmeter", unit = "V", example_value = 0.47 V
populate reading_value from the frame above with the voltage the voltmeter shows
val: 2.5 V
